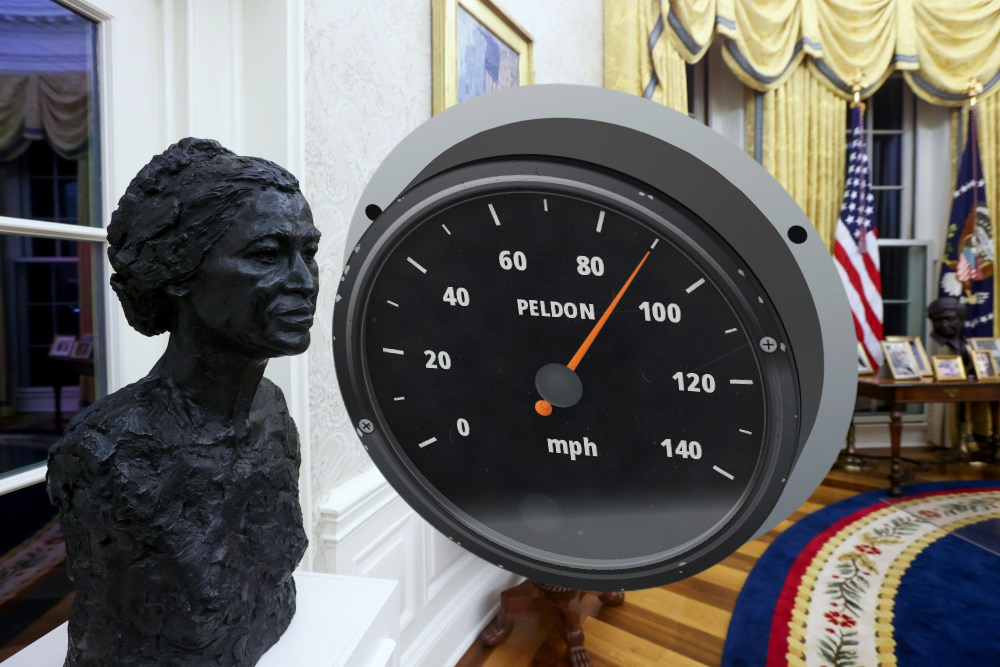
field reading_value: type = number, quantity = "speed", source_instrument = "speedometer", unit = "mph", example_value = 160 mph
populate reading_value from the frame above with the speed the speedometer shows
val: 90 mph
